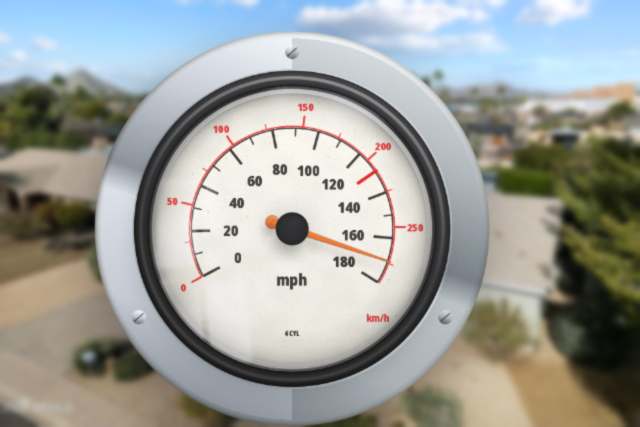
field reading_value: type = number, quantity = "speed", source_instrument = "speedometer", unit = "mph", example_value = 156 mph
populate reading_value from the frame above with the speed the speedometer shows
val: 170 mph
